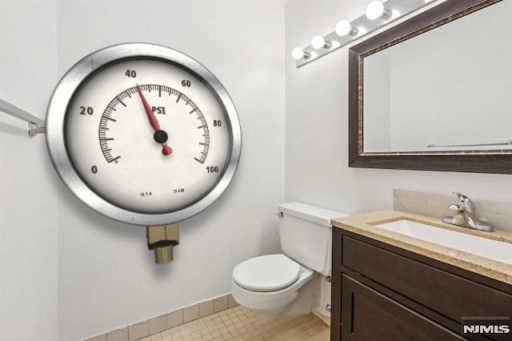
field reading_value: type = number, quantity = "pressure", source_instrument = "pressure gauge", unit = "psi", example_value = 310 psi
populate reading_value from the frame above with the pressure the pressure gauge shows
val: 40 psi
